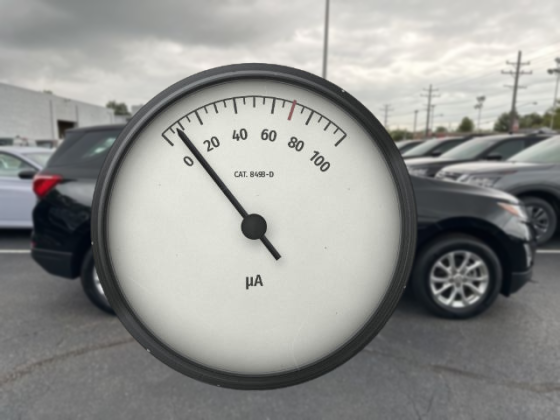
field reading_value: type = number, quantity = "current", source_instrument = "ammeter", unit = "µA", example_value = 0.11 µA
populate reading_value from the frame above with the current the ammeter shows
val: 7.5 µA
